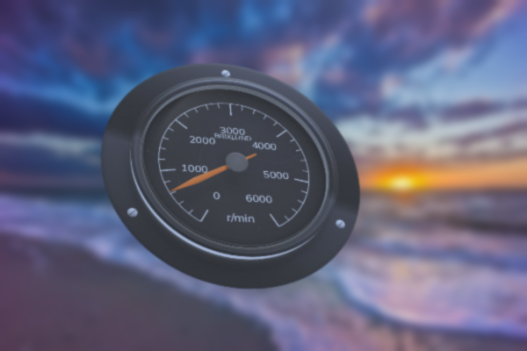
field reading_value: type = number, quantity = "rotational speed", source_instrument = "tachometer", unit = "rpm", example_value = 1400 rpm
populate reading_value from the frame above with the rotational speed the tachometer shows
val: 600 rpm
